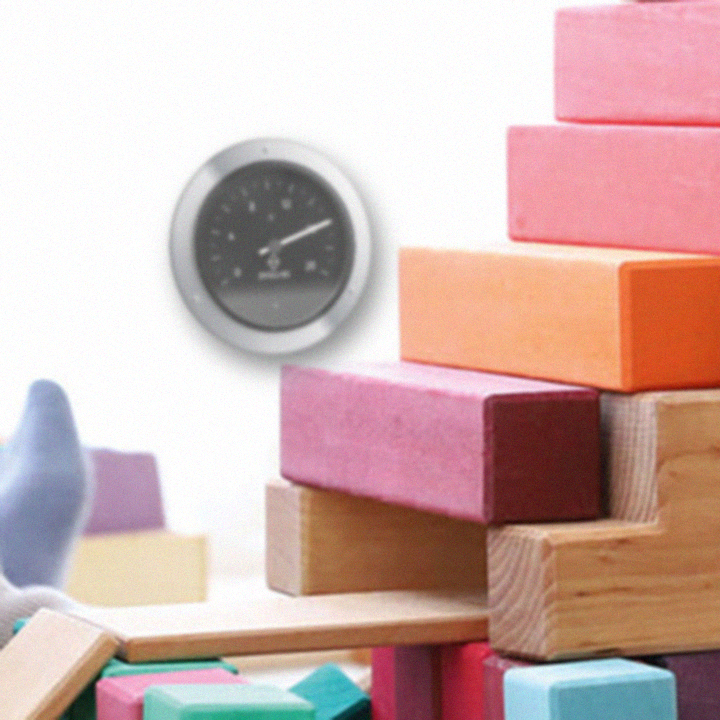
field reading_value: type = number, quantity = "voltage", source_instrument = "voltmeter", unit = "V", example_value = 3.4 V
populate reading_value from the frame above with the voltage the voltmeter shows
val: 16 V
